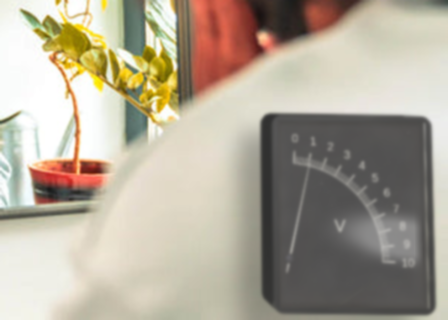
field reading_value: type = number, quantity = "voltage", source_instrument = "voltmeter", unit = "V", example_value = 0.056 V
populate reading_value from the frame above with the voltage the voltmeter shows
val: 1 V
